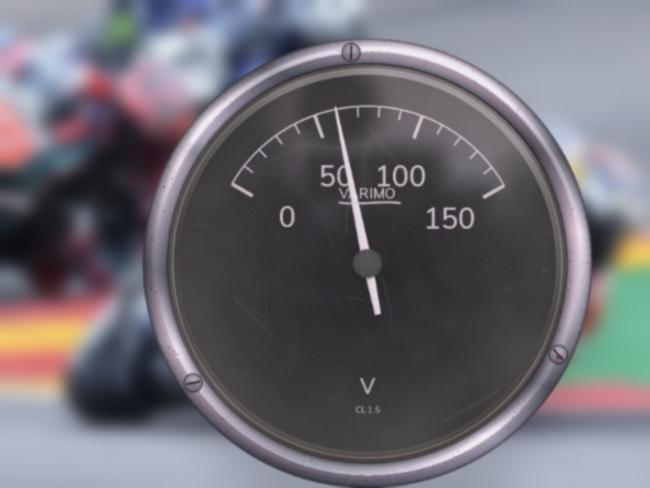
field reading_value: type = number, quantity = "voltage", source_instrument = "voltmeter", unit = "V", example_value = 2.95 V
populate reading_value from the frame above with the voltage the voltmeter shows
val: 60 V
